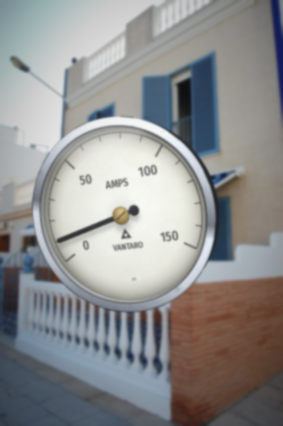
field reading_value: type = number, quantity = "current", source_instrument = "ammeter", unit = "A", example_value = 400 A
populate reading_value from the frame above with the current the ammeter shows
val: 10 A
